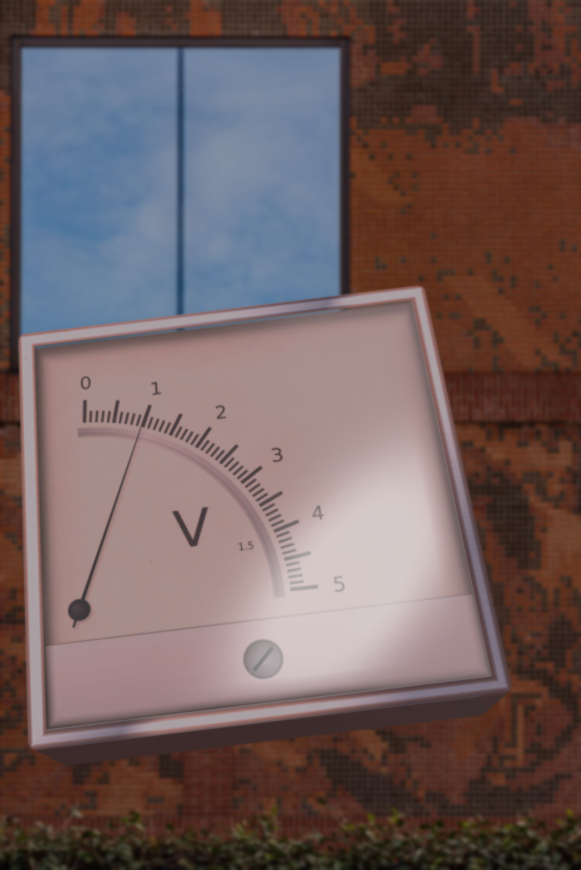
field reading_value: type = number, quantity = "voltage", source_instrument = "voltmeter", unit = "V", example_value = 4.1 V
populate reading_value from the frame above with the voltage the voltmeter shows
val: 1 V
